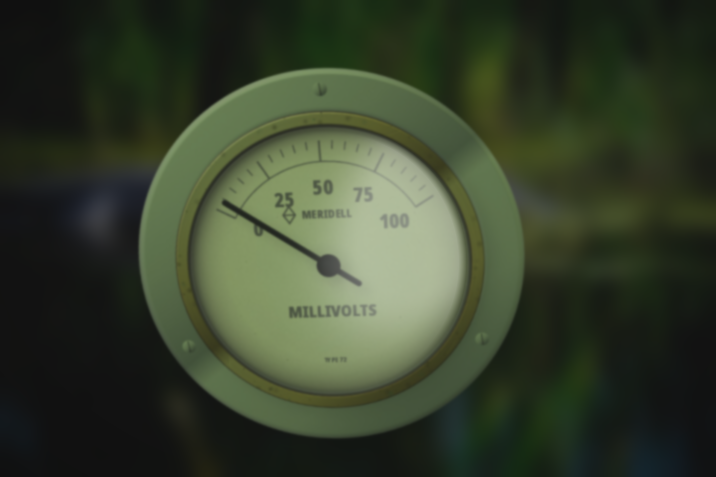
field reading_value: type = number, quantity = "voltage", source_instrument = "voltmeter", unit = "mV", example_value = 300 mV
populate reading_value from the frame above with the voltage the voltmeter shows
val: 5 mV
